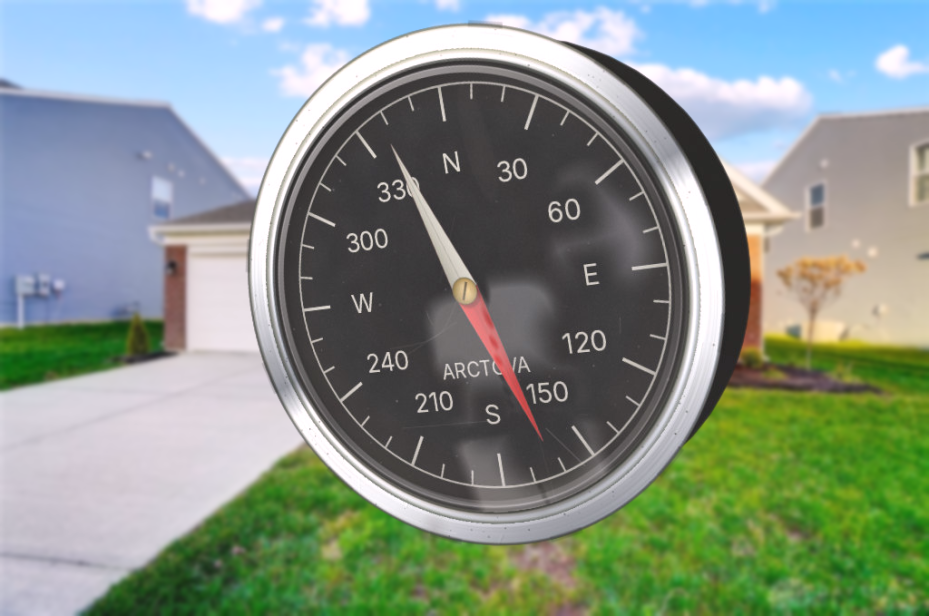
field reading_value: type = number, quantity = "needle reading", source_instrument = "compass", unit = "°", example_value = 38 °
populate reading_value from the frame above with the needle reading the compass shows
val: 160 °
